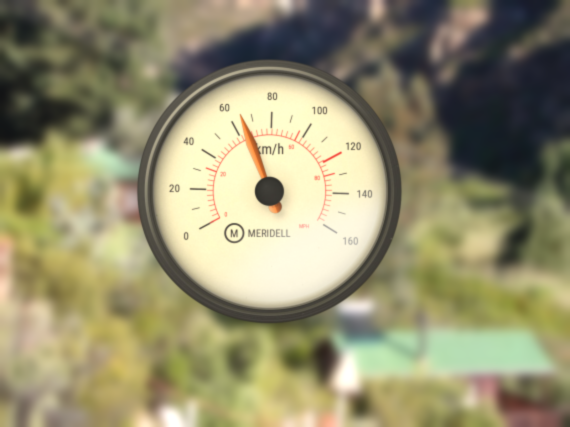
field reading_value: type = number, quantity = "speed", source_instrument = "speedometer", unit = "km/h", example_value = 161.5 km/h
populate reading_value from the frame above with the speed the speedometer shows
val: 65 km/h
